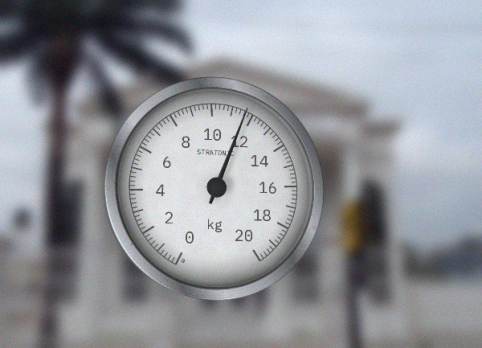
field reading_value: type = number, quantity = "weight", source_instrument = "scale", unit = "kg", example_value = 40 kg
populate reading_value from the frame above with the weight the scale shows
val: 11.6 kg
